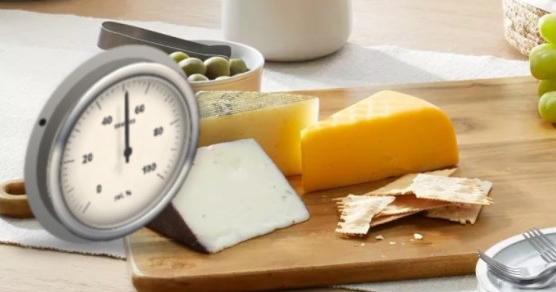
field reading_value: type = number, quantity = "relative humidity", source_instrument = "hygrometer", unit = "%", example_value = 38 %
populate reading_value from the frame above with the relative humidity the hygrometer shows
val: 50 %
